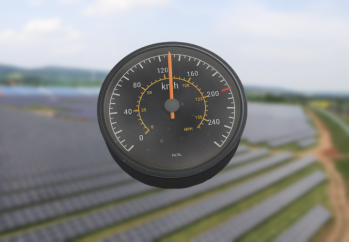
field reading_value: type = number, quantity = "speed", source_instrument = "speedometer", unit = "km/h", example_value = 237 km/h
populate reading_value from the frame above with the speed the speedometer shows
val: 130 km/h
